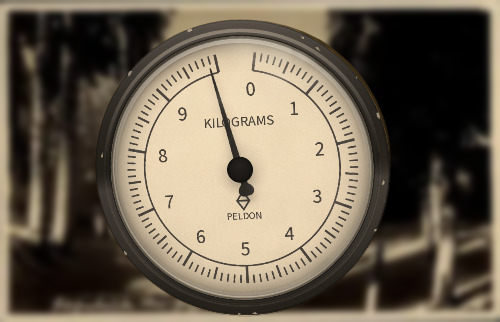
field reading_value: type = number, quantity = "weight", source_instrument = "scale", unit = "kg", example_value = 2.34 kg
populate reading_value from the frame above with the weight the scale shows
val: 9.9 kg
